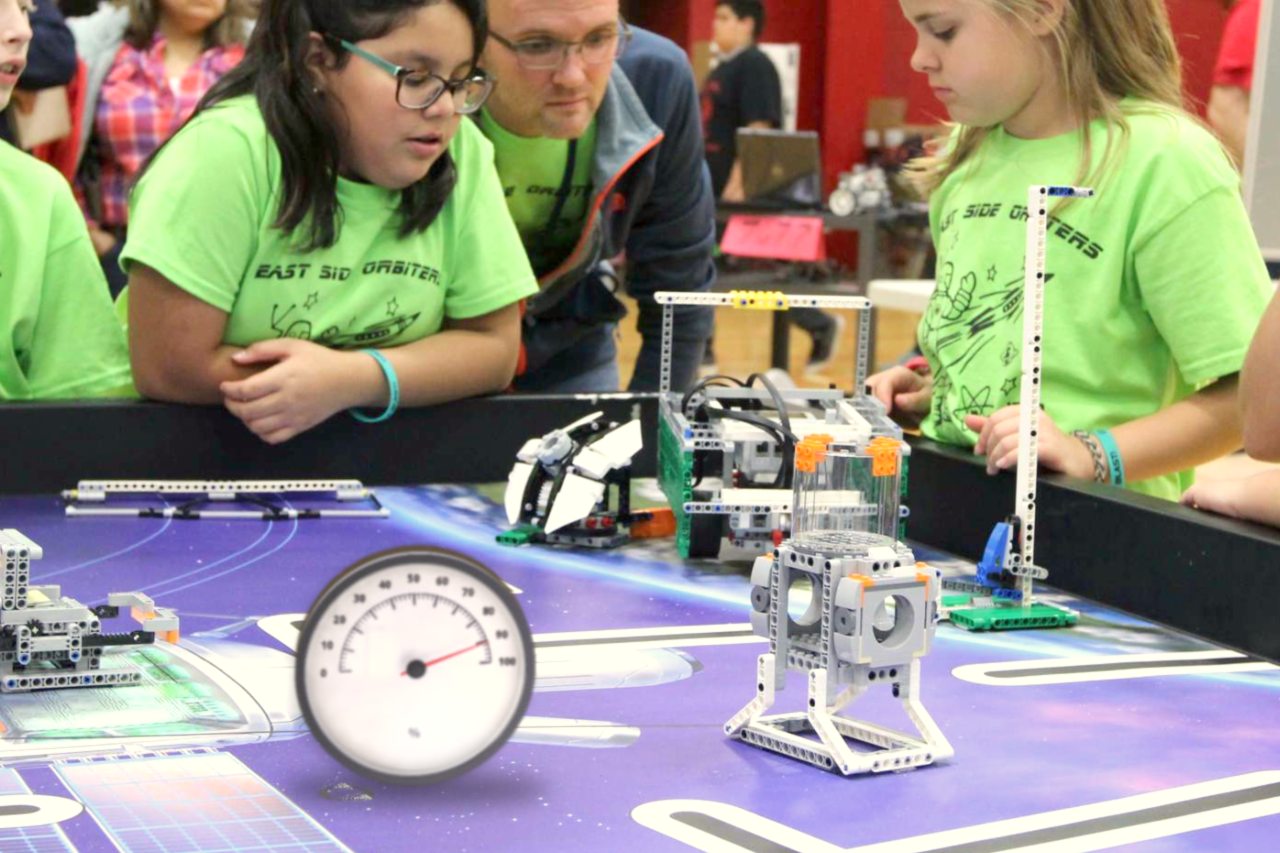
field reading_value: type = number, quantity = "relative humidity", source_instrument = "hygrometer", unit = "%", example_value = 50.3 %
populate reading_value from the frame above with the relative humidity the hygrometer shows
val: 90 %
